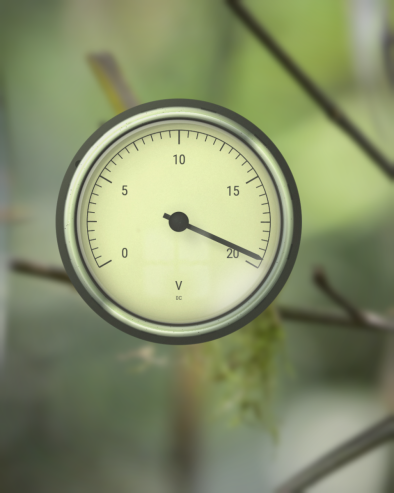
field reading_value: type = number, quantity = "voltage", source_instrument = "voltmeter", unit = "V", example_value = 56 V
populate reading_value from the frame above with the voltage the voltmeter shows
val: 19.5 V
